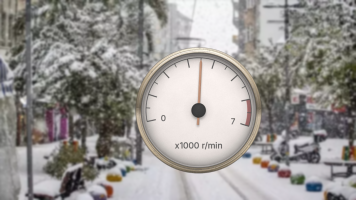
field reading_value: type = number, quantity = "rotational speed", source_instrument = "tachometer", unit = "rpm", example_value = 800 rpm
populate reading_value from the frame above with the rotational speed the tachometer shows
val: 3500 rpm
